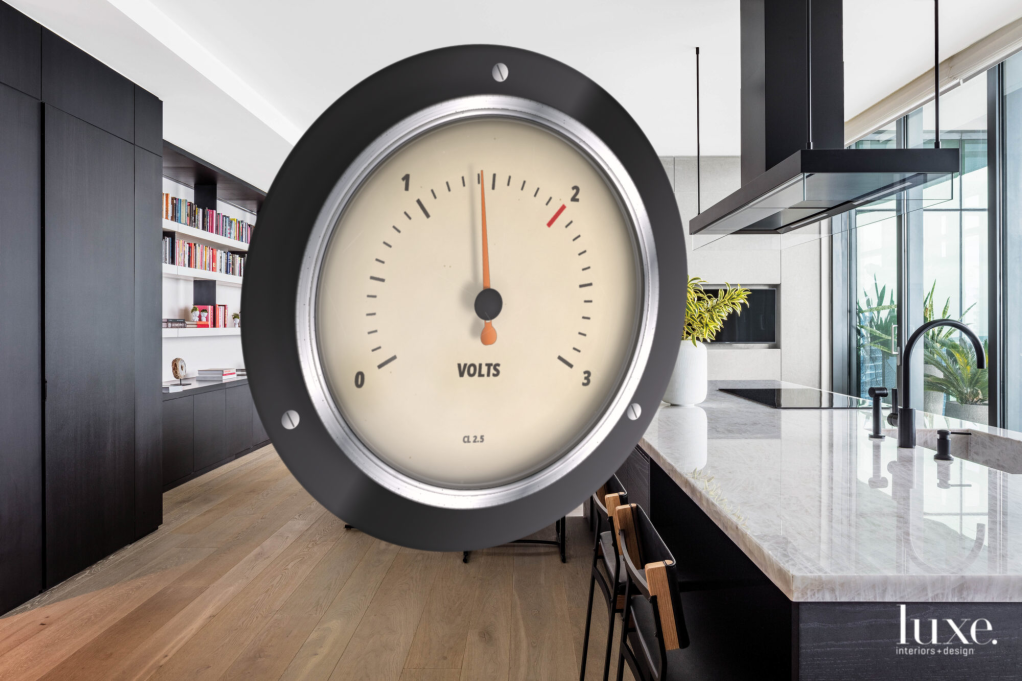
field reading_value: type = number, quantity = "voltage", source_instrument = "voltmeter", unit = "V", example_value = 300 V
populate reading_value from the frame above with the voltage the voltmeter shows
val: 1.4 V
